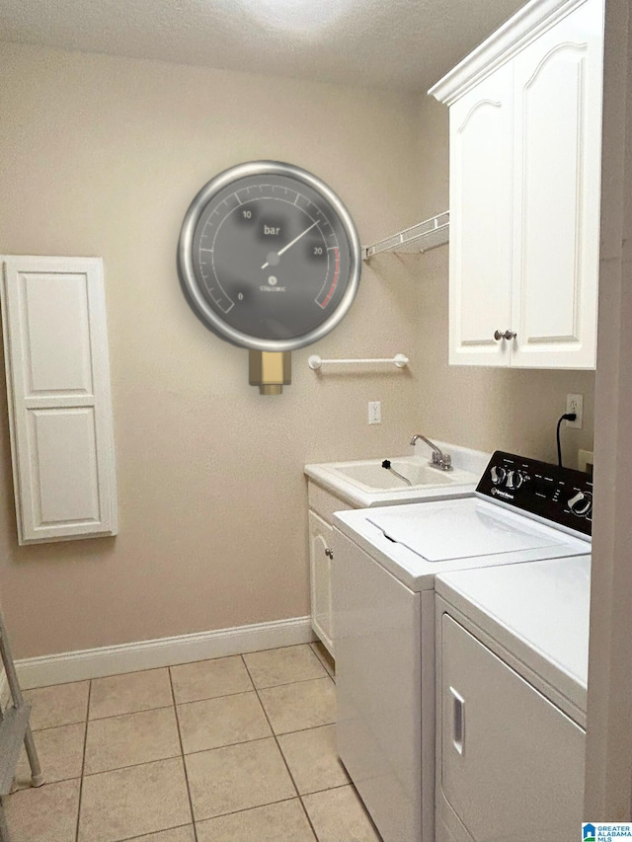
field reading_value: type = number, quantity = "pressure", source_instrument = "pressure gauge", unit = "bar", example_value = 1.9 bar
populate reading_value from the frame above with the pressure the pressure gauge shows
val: 17.5 bar
